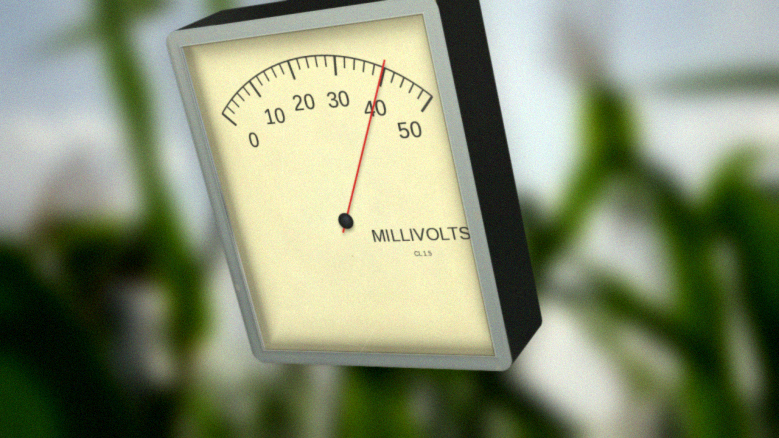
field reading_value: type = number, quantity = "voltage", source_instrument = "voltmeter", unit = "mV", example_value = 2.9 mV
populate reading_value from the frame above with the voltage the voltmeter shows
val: 40 mV
